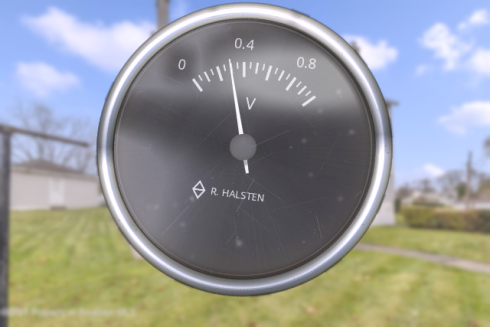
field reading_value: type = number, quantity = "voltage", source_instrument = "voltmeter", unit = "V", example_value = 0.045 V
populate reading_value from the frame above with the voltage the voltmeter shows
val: 0.3 V
